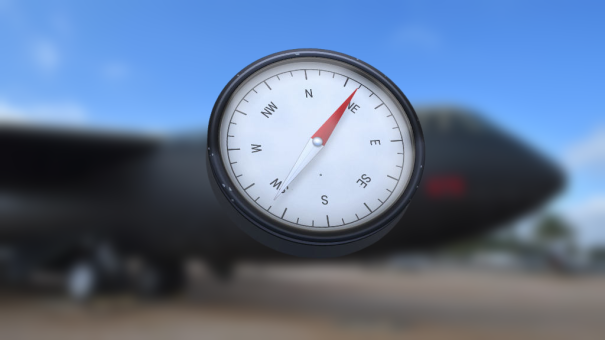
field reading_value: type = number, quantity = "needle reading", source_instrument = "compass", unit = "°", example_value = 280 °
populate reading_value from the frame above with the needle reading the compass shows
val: 40 °
